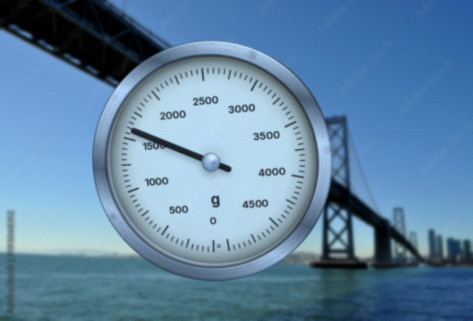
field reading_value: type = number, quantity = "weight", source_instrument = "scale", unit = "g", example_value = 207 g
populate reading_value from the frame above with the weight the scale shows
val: 1600 g
